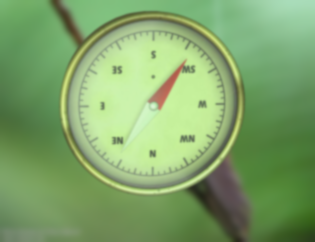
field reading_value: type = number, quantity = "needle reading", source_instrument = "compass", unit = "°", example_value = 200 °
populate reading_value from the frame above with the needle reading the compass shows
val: 215 °
